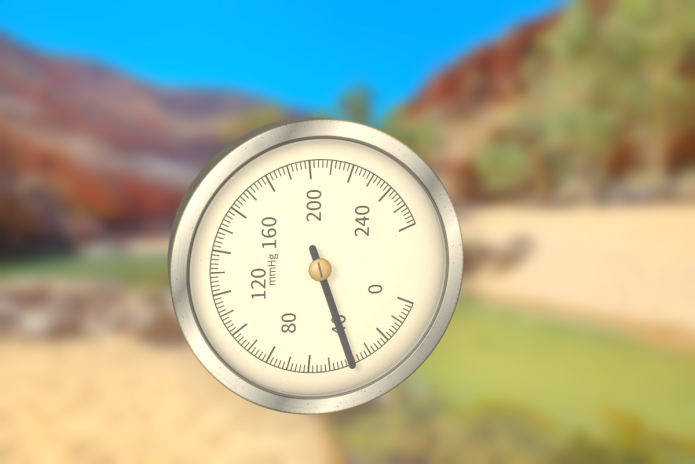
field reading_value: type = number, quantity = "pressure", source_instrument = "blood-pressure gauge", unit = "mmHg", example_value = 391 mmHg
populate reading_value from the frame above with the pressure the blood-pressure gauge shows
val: 40 mmHg
